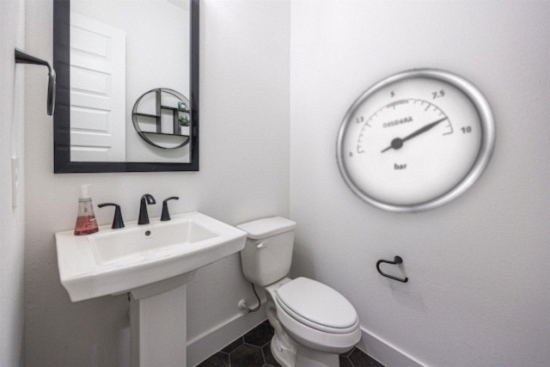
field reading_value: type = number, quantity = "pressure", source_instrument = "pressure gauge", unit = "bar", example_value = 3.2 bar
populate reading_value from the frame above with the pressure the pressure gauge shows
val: 9 bar
